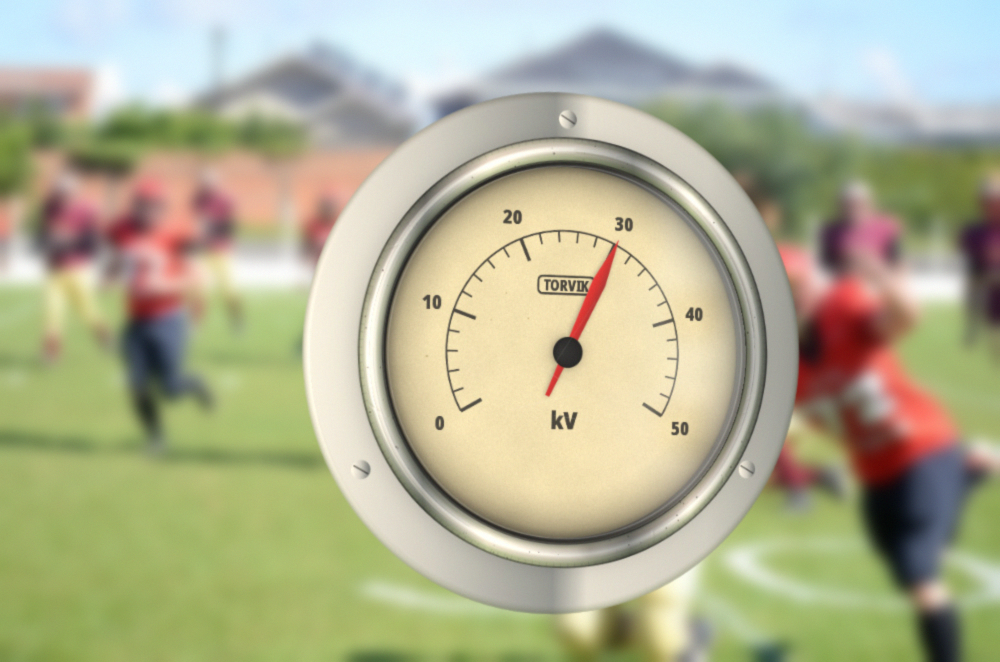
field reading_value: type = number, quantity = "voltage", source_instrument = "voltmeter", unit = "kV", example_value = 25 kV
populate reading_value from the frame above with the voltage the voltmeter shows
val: 30 kV
